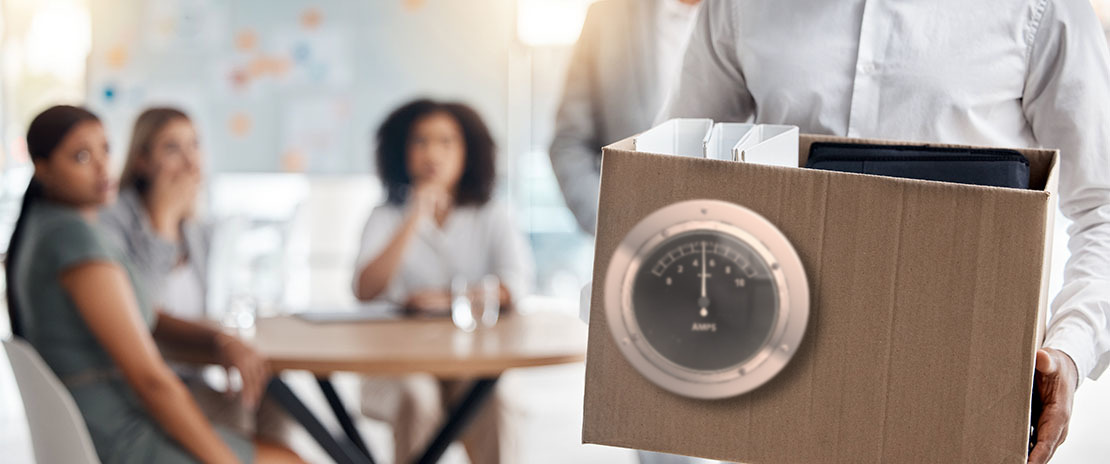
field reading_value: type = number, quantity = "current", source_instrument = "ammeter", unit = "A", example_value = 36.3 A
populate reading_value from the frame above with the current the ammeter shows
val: 5 A
